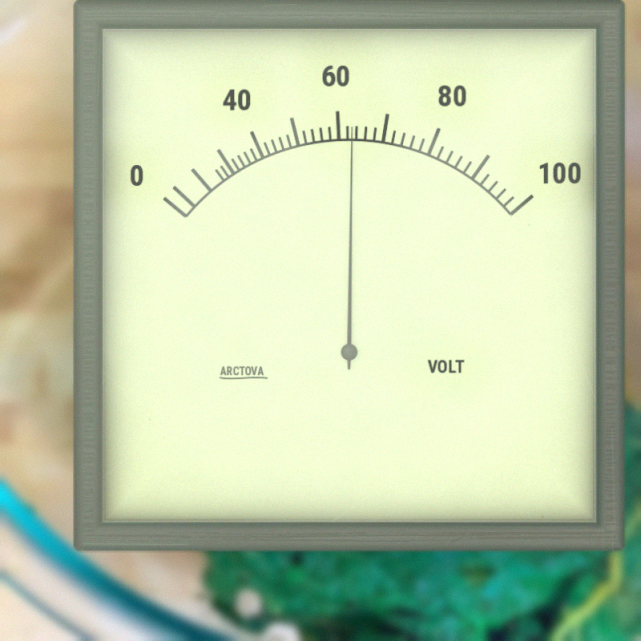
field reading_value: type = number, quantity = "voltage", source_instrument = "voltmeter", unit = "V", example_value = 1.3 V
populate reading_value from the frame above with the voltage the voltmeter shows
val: 63 V
